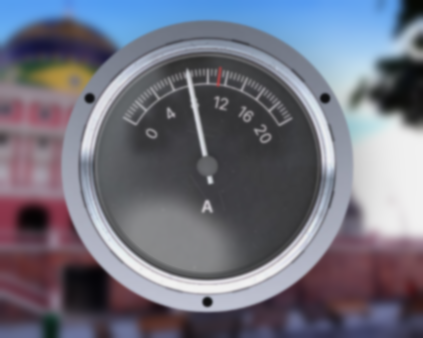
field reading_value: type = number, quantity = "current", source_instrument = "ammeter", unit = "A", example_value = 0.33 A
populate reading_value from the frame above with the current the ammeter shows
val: 8 A
